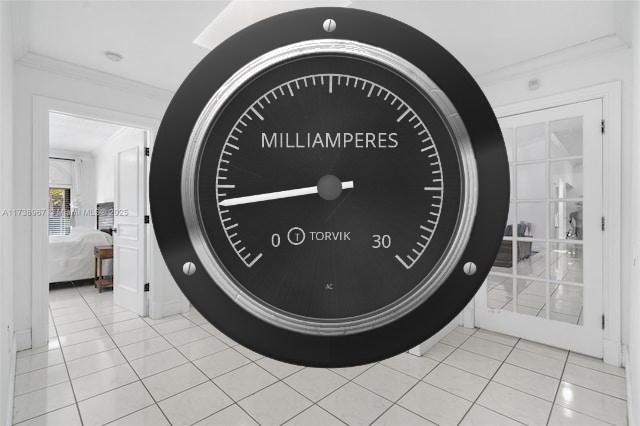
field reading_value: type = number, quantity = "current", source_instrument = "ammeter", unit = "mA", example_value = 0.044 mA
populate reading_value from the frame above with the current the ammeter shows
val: 4 mA
